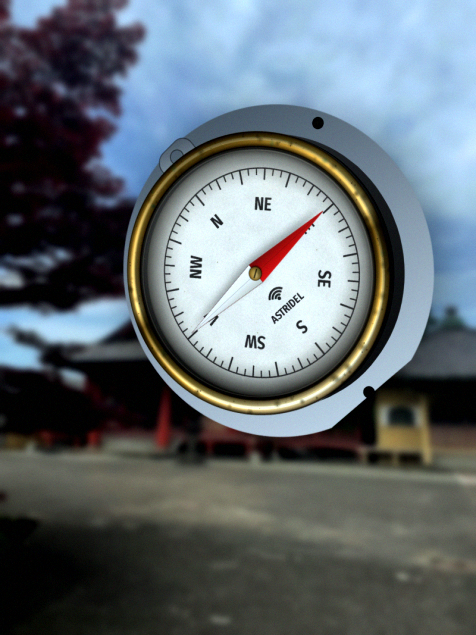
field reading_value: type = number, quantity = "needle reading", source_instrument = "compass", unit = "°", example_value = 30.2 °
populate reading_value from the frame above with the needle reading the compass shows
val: 90 °
